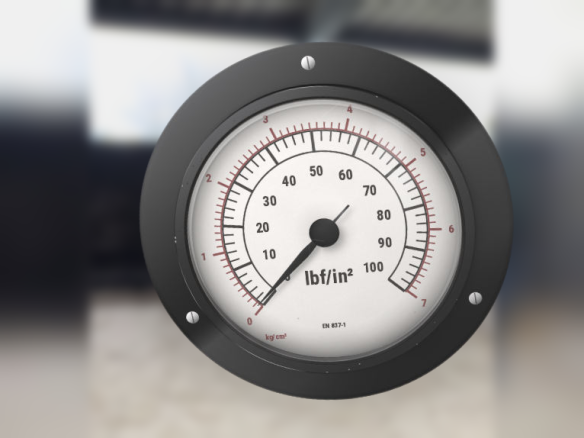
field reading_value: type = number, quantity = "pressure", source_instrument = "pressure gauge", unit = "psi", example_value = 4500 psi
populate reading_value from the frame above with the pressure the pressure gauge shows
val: 1 psi
